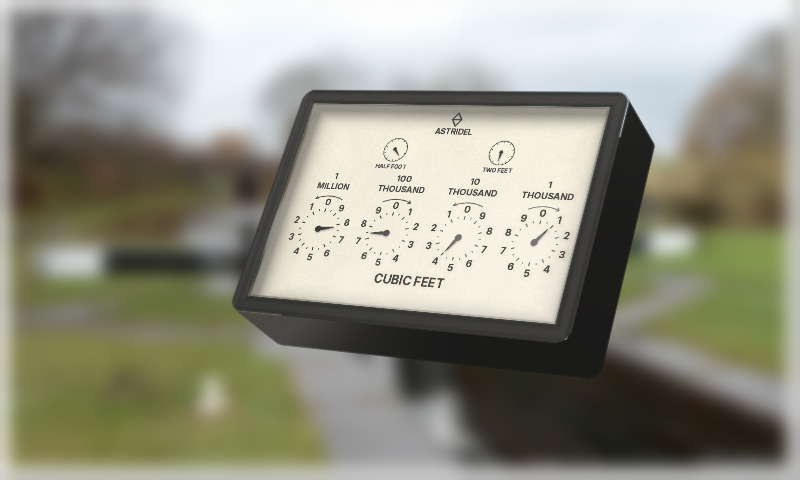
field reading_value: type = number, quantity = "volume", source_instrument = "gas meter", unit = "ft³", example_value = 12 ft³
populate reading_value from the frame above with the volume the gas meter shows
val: 774100 ft³
